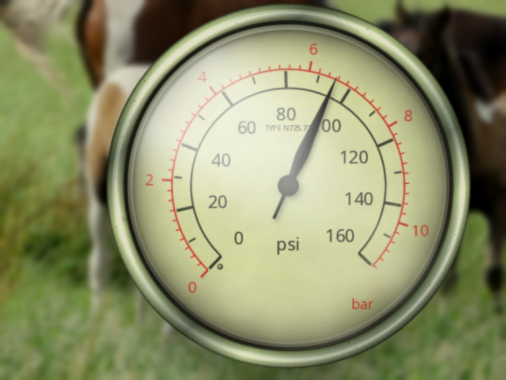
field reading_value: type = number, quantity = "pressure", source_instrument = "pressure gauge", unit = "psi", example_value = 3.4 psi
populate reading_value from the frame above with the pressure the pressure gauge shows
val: 95 psi
